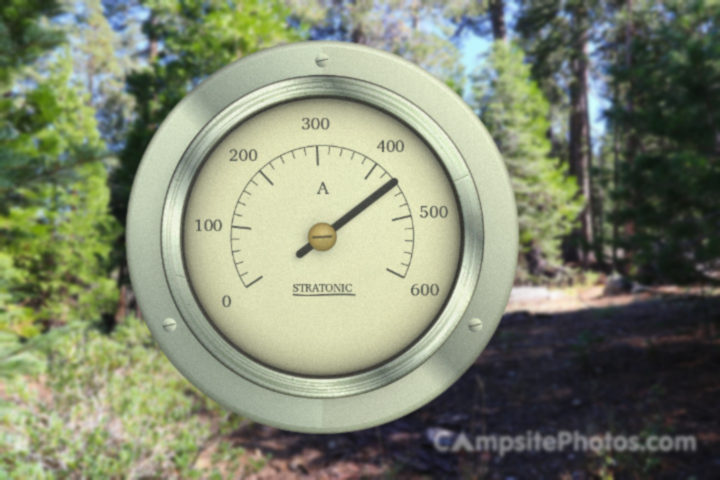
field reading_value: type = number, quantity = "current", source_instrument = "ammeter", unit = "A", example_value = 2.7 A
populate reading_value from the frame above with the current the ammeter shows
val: 440 A
